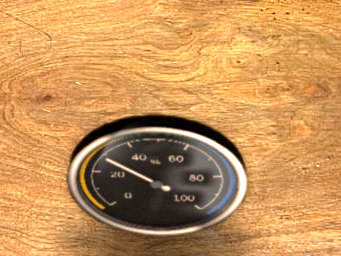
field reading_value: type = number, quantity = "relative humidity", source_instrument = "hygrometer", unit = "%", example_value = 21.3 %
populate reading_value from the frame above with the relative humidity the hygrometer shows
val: 30 %
